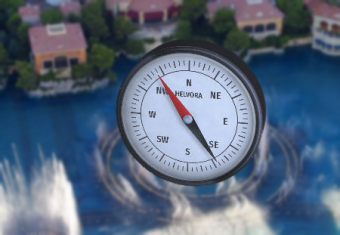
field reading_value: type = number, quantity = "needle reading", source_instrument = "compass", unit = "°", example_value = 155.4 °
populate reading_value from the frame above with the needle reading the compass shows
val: 325 °
